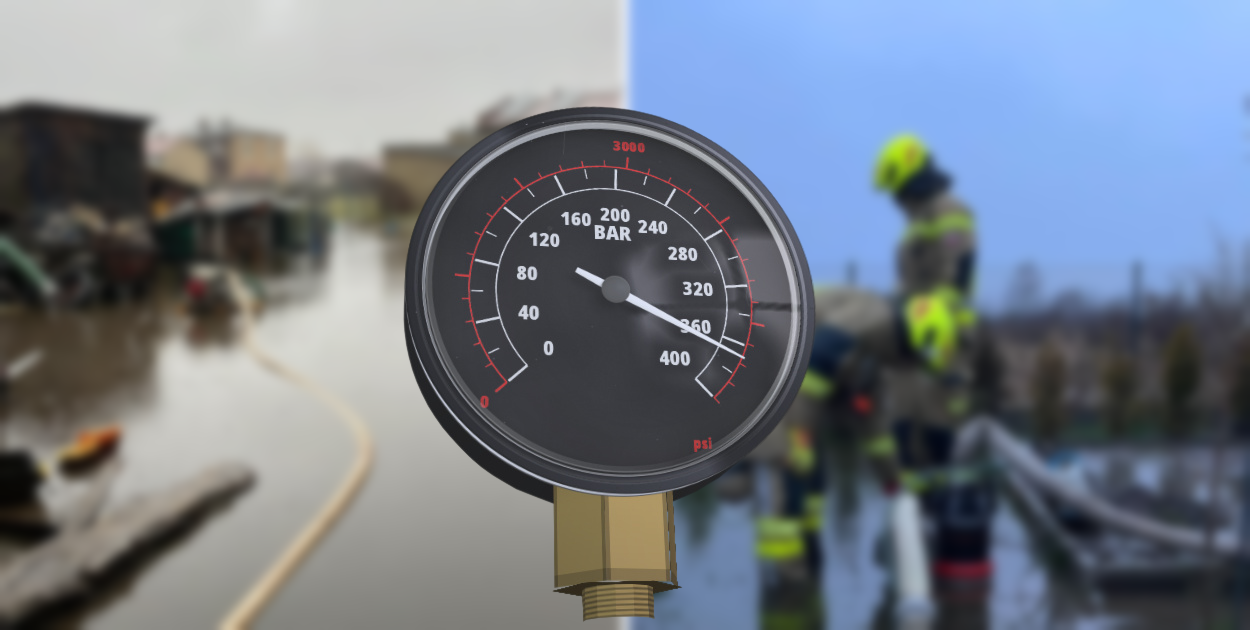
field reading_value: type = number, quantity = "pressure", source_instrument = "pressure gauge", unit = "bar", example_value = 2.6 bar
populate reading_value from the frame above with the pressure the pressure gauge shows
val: 370 bar
